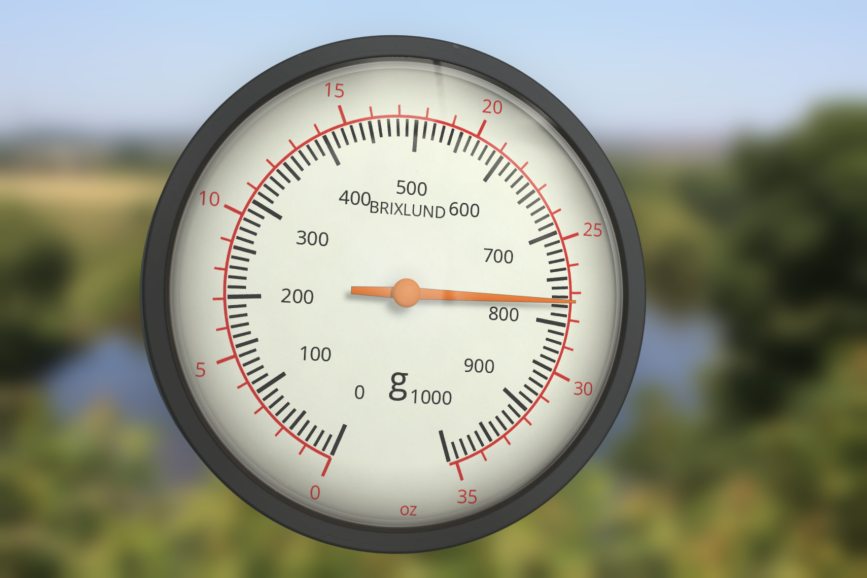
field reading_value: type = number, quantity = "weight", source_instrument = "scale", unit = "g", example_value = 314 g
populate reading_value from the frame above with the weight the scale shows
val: 775 g
